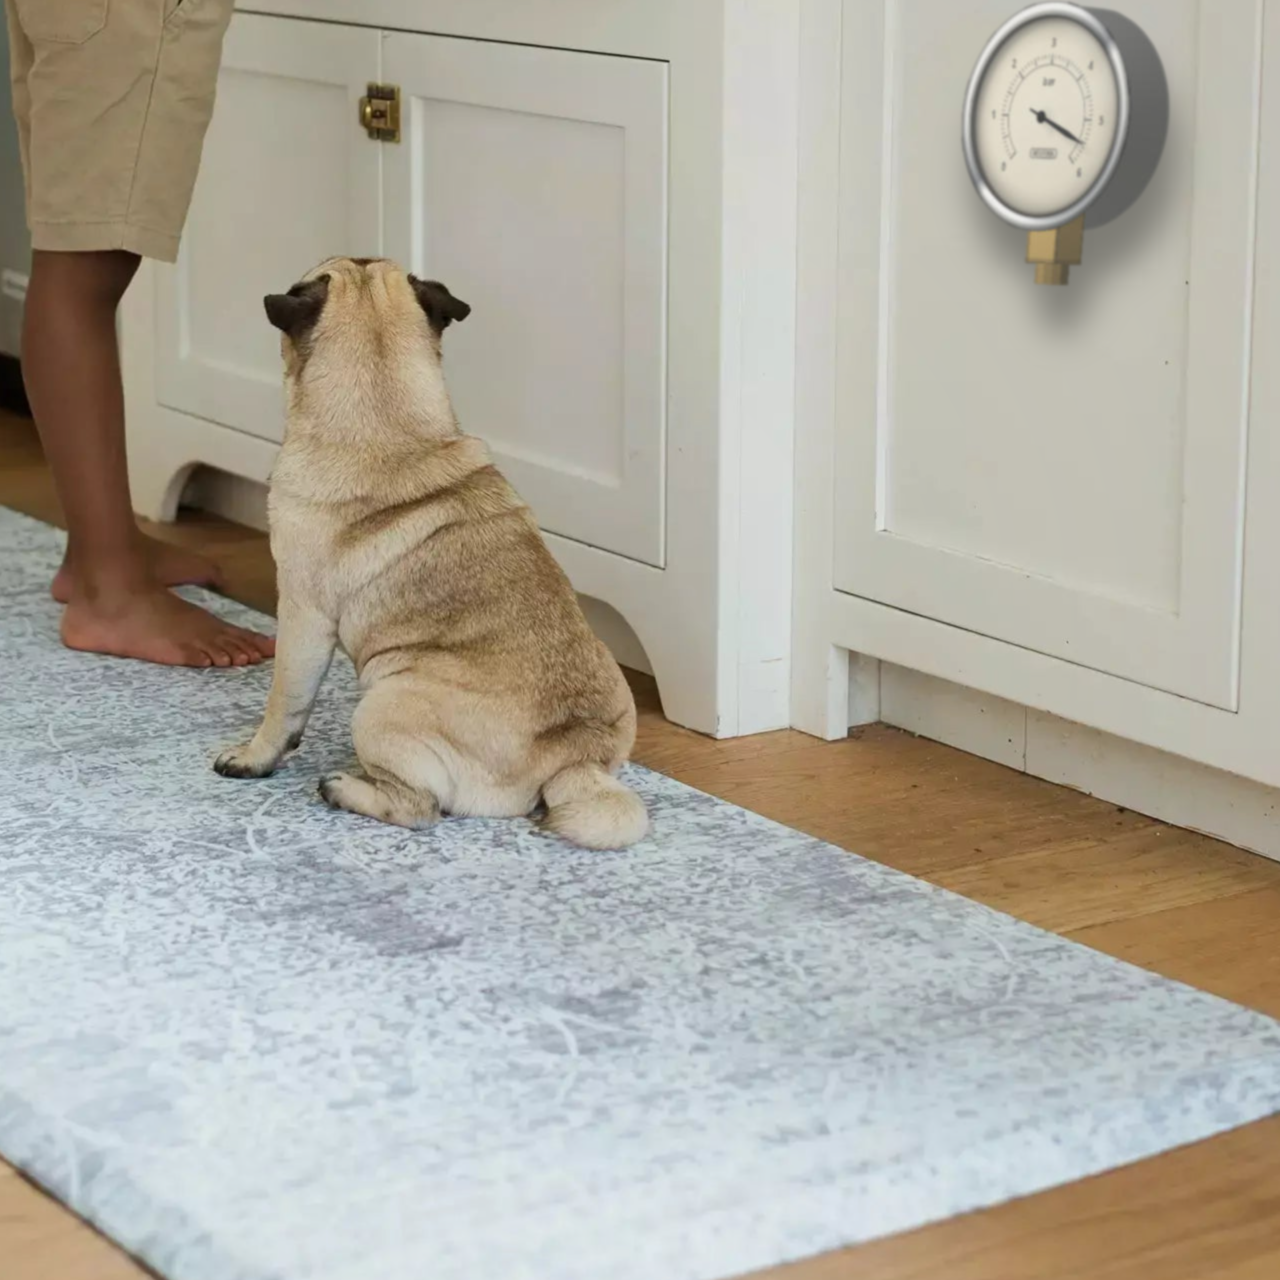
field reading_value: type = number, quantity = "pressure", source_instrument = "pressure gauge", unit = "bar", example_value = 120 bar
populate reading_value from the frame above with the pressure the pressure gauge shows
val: 5.5 bar
